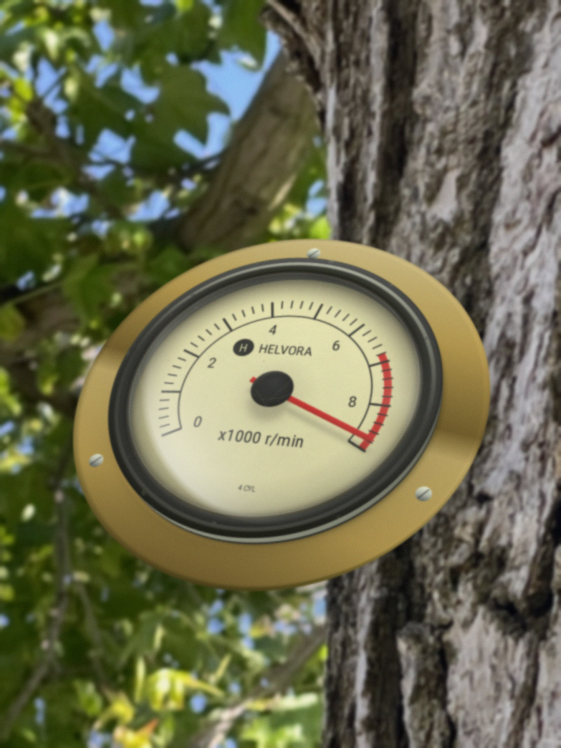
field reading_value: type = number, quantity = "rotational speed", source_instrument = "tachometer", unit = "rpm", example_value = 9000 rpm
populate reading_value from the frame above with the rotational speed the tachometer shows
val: 8800 rpm
